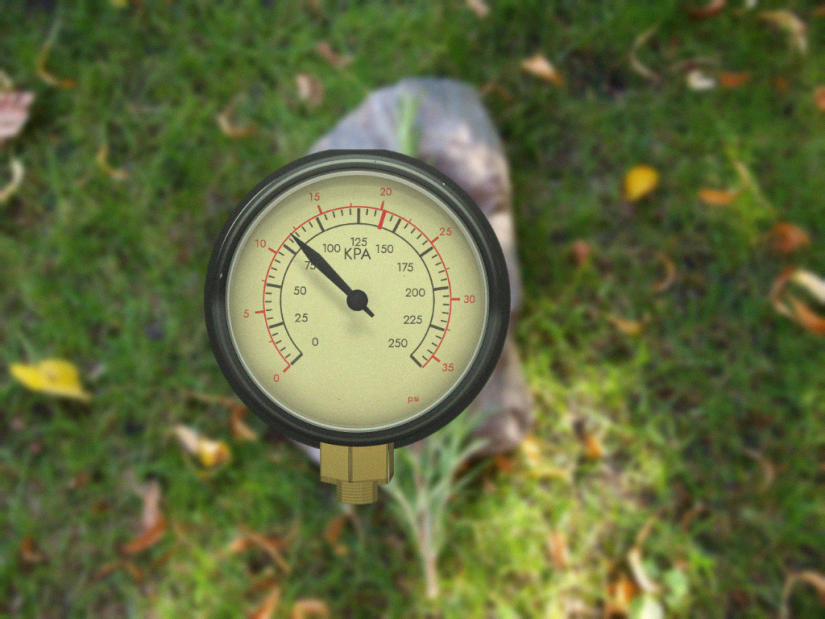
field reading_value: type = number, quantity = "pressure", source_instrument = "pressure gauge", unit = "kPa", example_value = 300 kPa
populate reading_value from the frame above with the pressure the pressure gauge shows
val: 82.5 kPa
